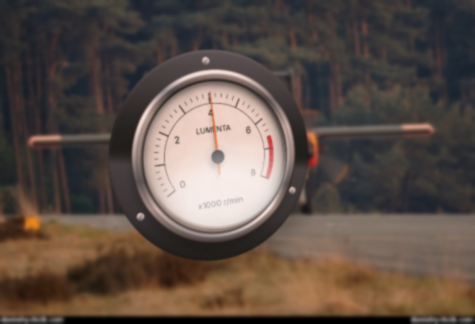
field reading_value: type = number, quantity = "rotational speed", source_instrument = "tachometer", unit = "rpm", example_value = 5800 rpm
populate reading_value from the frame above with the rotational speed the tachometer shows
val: 4000 rpm
